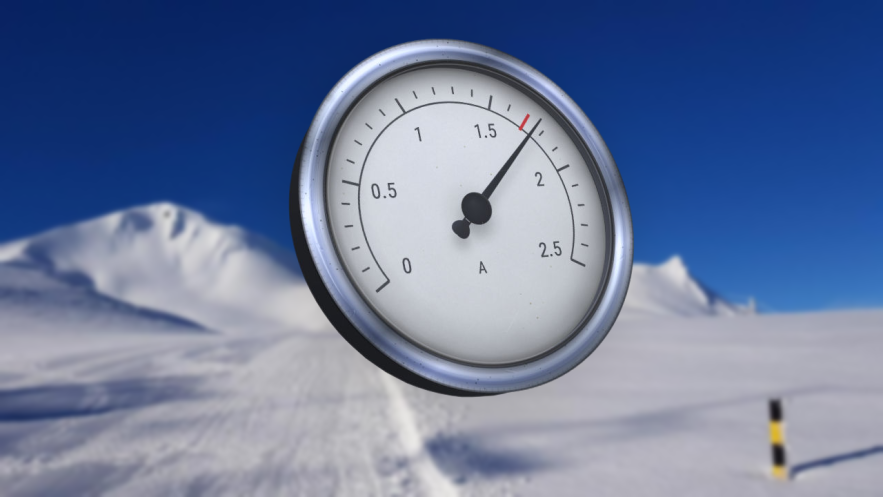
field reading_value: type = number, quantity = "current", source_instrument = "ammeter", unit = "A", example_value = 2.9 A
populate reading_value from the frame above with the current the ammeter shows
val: 1.75 A
